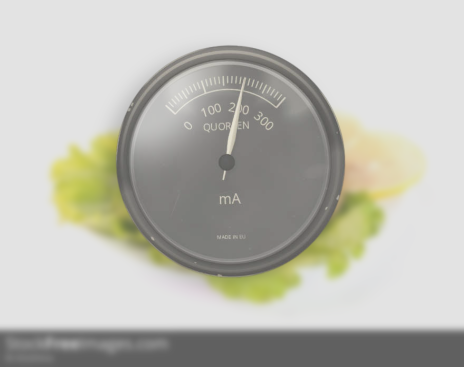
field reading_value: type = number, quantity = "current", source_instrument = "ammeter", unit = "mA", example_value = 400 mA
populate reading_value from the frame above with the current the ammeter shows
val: 200 mA
